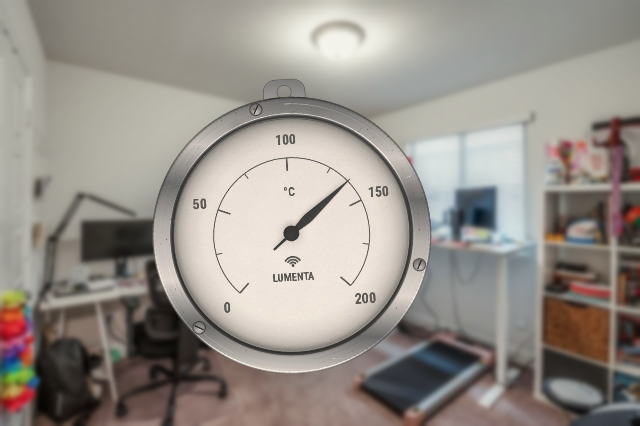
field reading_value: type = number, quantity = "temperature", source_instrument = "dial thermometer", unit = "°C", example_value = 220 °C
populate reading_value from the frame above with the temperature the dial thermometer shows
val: 137.5 °C
